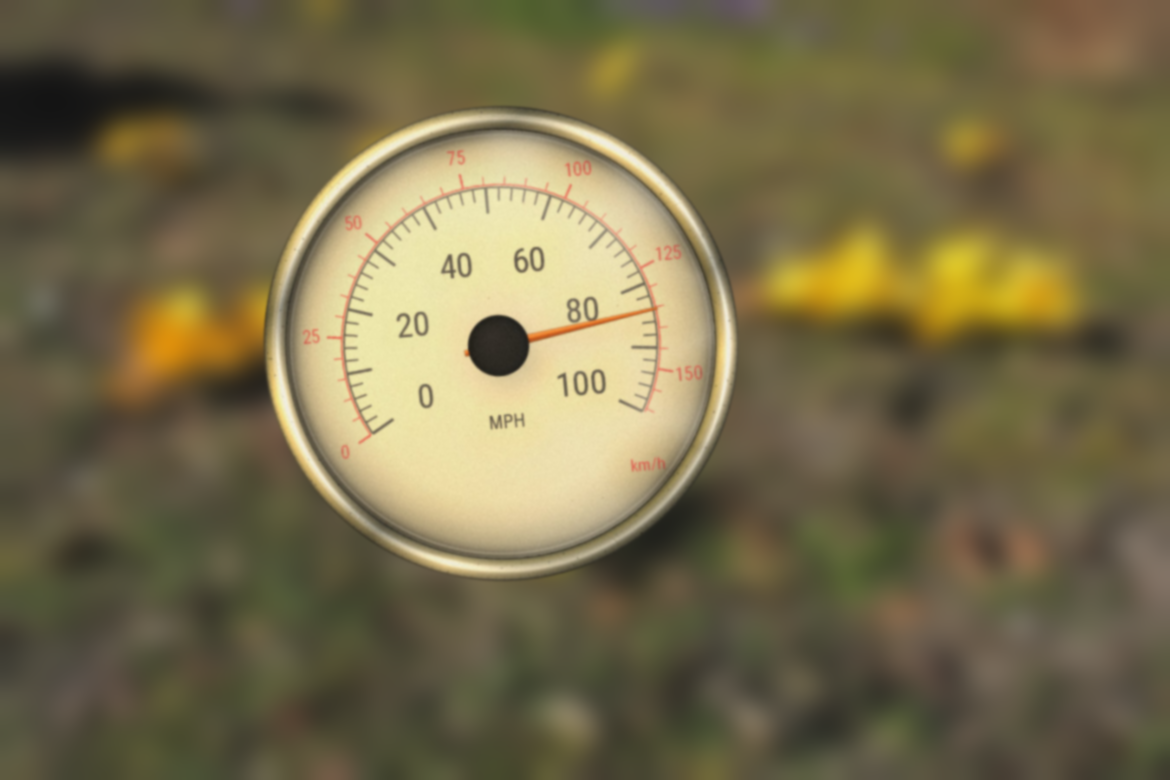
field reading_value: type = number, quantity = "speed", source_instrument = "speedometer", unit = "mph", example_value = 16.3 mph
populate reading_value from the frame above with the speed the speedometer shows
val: 84 mph
